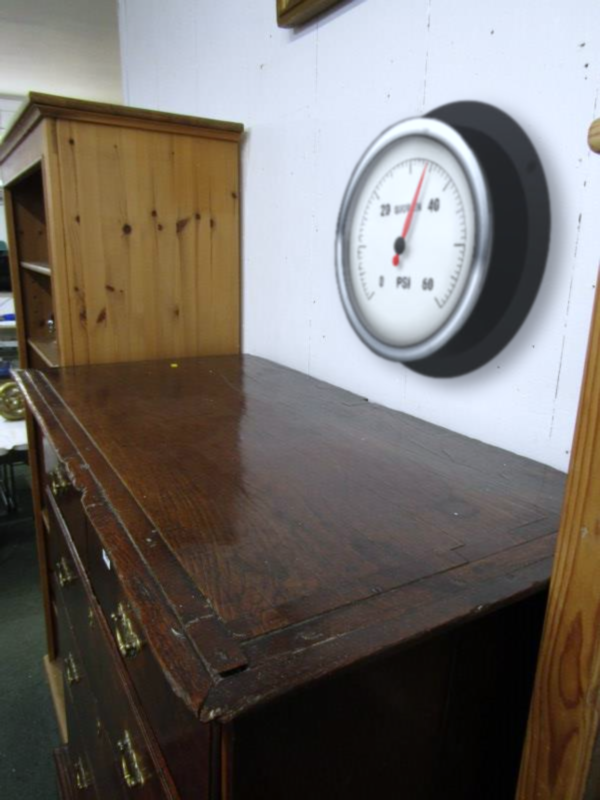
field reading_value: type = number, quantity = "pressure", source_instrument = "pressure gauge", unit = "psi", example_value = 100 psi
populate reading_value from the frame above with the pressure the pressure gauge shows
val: 35 psi
